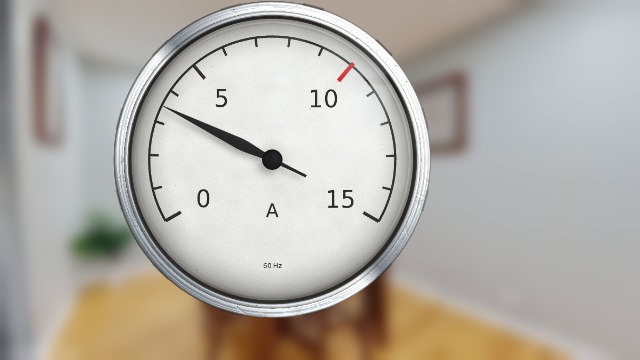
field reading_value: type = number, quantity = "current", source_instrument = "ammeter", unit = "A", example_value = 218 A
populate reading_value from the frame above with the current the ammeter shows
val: 3.5 A
